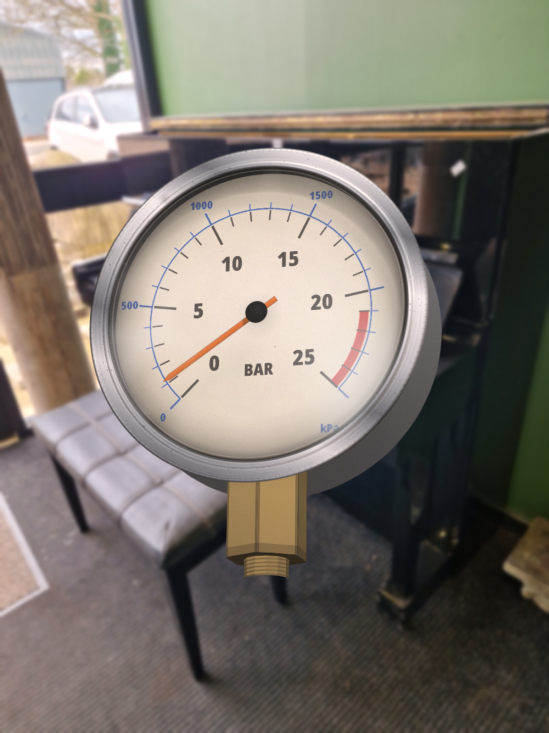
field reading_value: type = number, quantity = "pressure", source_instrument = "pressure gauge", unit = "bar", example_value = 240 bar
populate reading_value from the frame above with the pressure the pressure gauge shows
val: 1 bar
